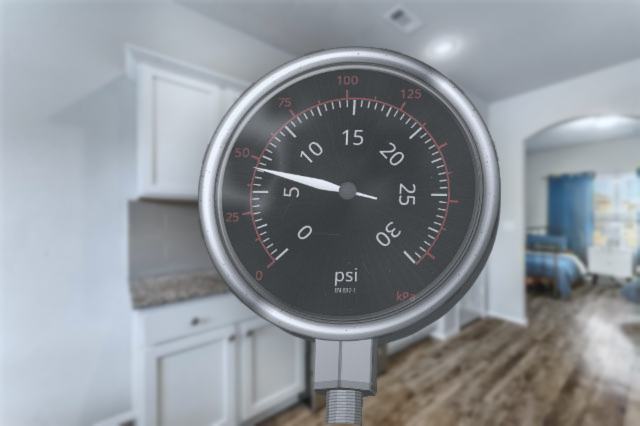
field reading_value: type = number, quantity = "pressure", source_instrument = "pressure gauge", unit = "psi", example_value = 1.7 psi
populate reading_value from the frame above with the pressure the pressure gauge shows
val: 6.5 psi
